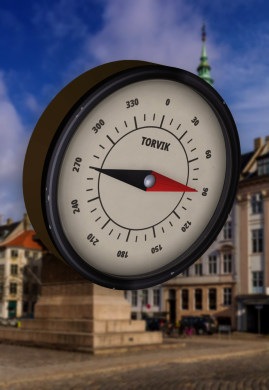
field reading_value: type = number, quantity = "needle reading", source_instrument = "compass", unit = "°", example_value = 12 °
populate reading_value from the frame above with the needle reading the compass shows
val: 90 °
